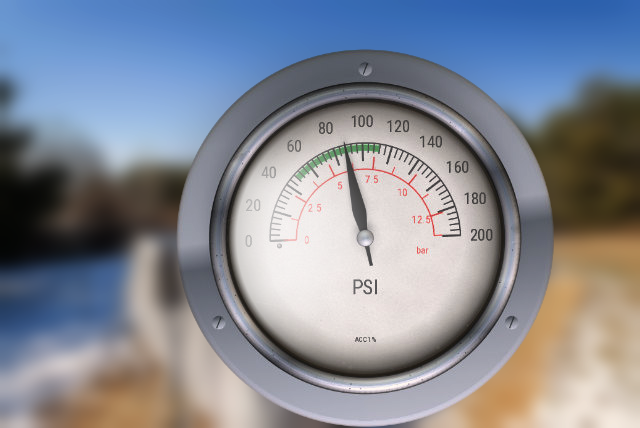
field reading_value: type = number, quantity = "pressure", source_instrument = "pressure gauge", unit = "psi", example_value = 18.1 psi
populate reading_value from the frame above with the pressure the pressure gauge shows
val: 88 psi
